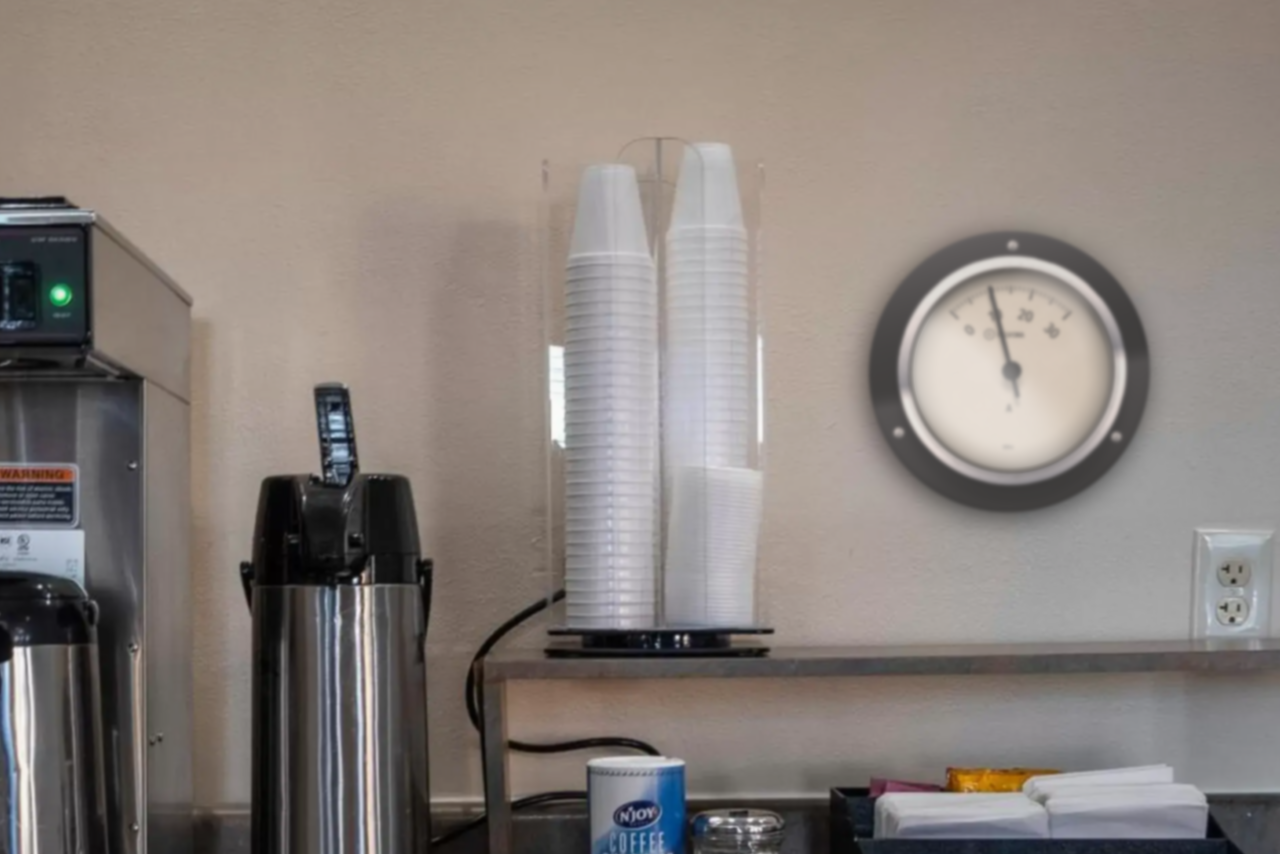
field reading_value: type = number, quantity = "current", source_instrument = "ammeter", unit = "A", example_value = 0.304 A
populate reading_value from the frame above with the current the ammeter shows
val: 10 A
